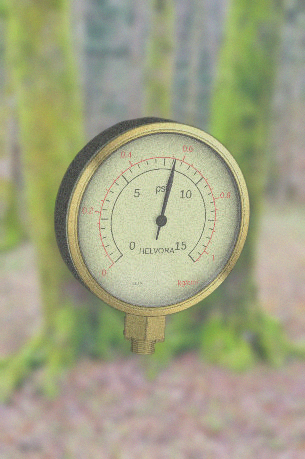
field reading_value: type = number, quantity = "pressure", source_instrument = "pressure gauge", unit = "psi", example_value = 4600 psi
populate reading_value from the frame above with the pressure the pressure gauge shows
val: 8 psi
